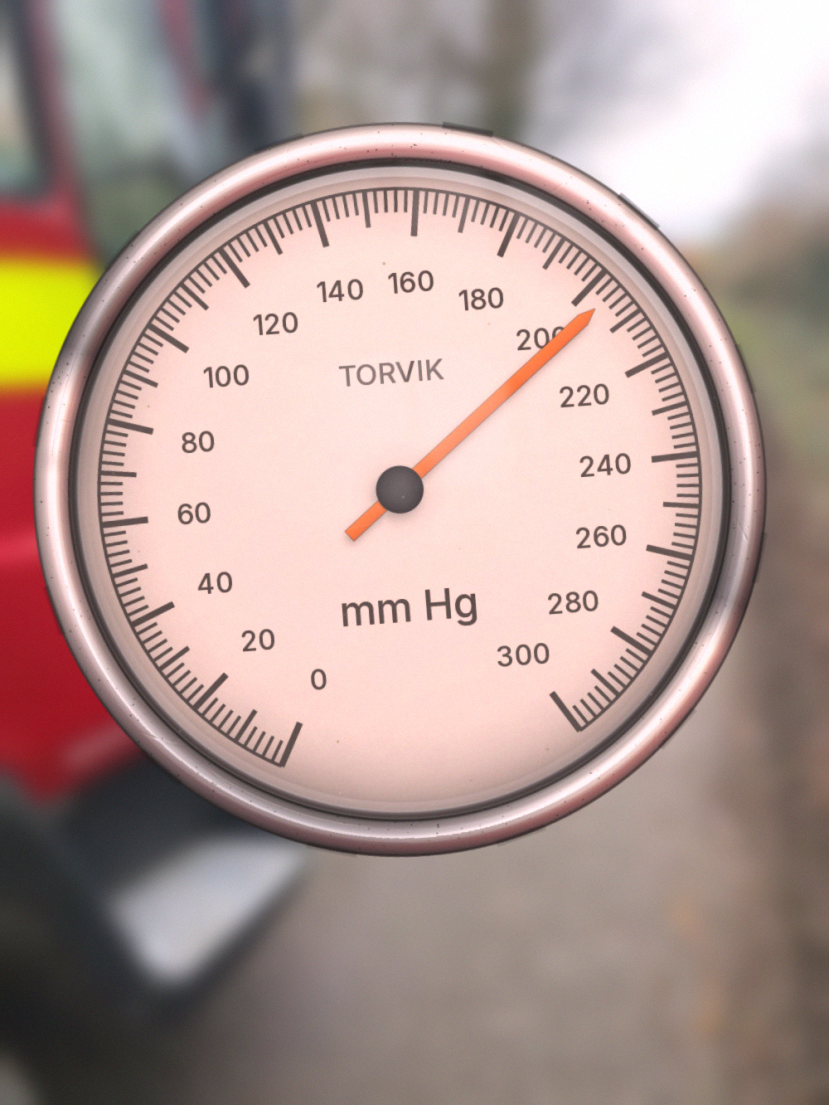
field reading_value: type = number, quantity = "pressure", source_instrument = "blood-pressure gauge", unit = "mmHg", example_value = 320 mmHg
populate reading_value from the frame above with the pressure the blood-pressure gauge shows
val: 204 mmHg
